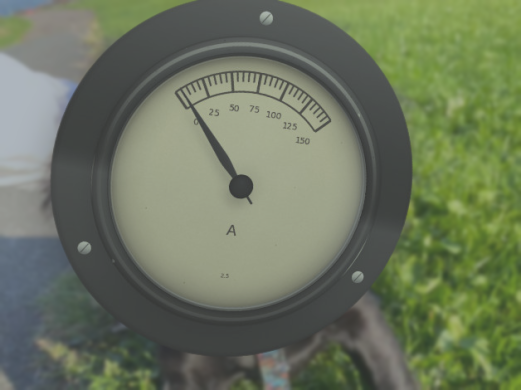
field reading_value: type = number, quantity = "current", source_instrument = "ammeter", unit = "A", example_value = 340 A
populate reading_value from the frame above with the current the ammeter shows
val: 5 A
